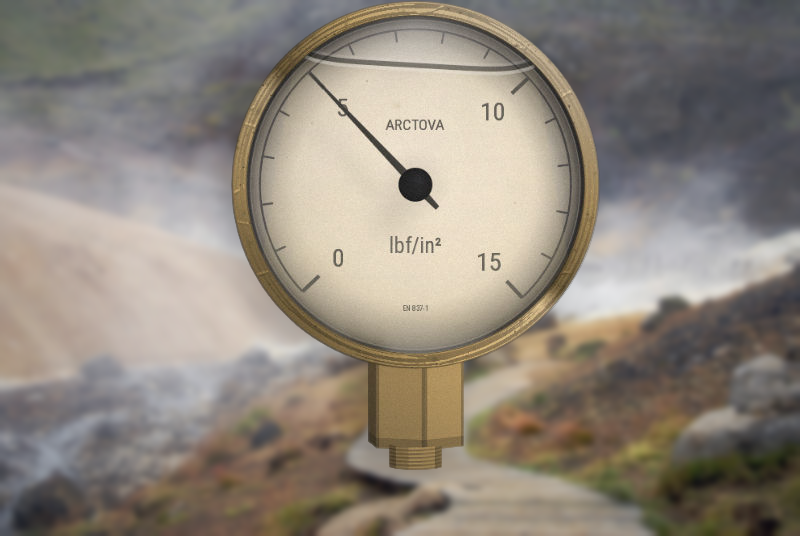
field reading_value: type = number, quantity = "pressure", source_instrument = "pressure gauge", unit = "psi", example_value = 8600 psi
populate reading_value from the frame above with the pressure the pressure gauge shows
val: 5 psi
